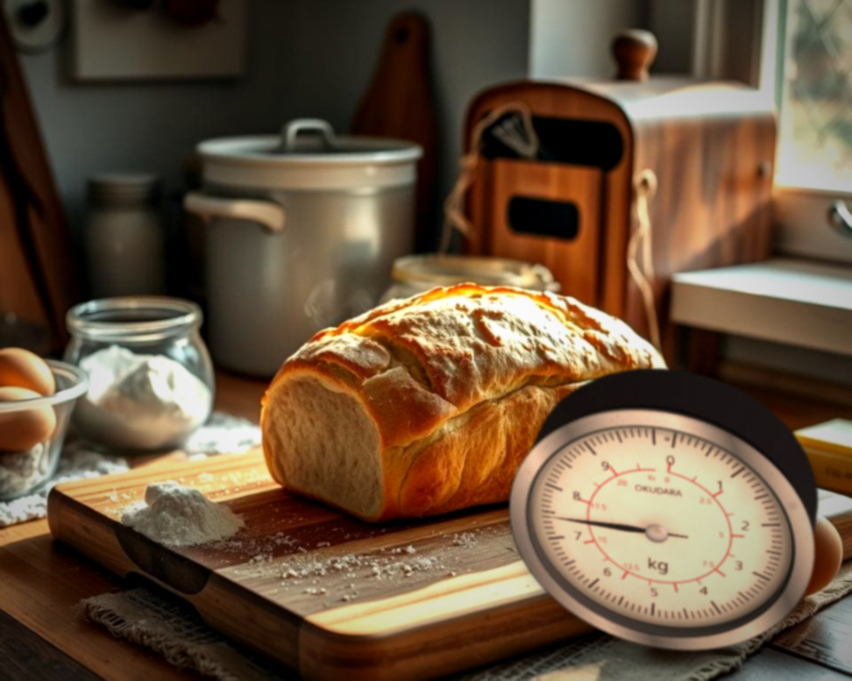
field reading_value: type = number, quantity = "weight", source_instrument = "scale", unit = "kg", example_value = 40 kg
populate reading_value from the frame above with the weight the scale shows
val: 7.5 kg
